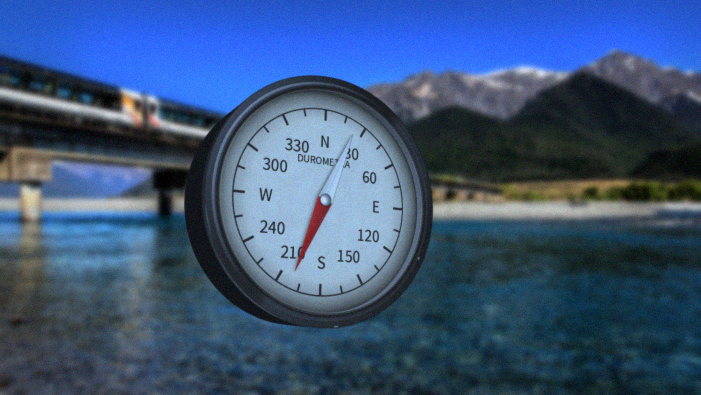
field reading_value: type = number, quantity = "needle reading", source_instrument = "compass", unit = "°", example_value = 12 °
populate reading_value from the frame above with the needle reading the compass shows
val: 202.5 °
